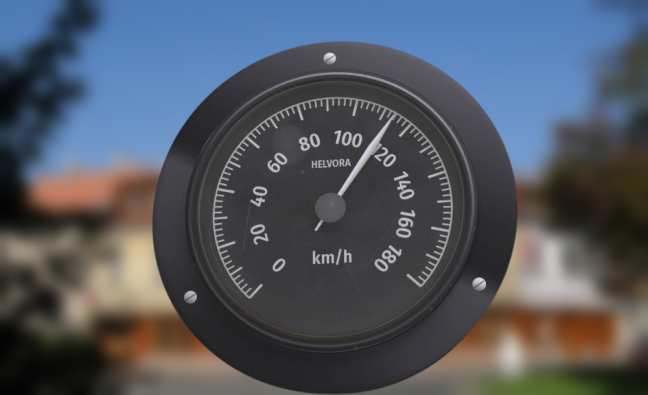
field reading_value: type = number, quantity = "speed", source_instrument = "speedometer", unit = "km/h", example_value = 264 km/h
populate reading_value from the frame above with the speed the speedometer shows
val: 114 km/h
